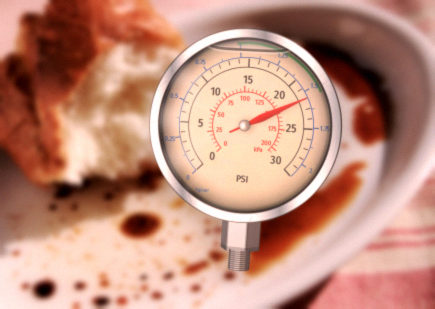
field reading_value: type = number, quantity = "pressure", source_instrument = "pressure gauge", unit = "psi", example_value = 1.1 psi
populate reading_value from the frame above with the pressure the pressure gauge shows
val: 22 psi
